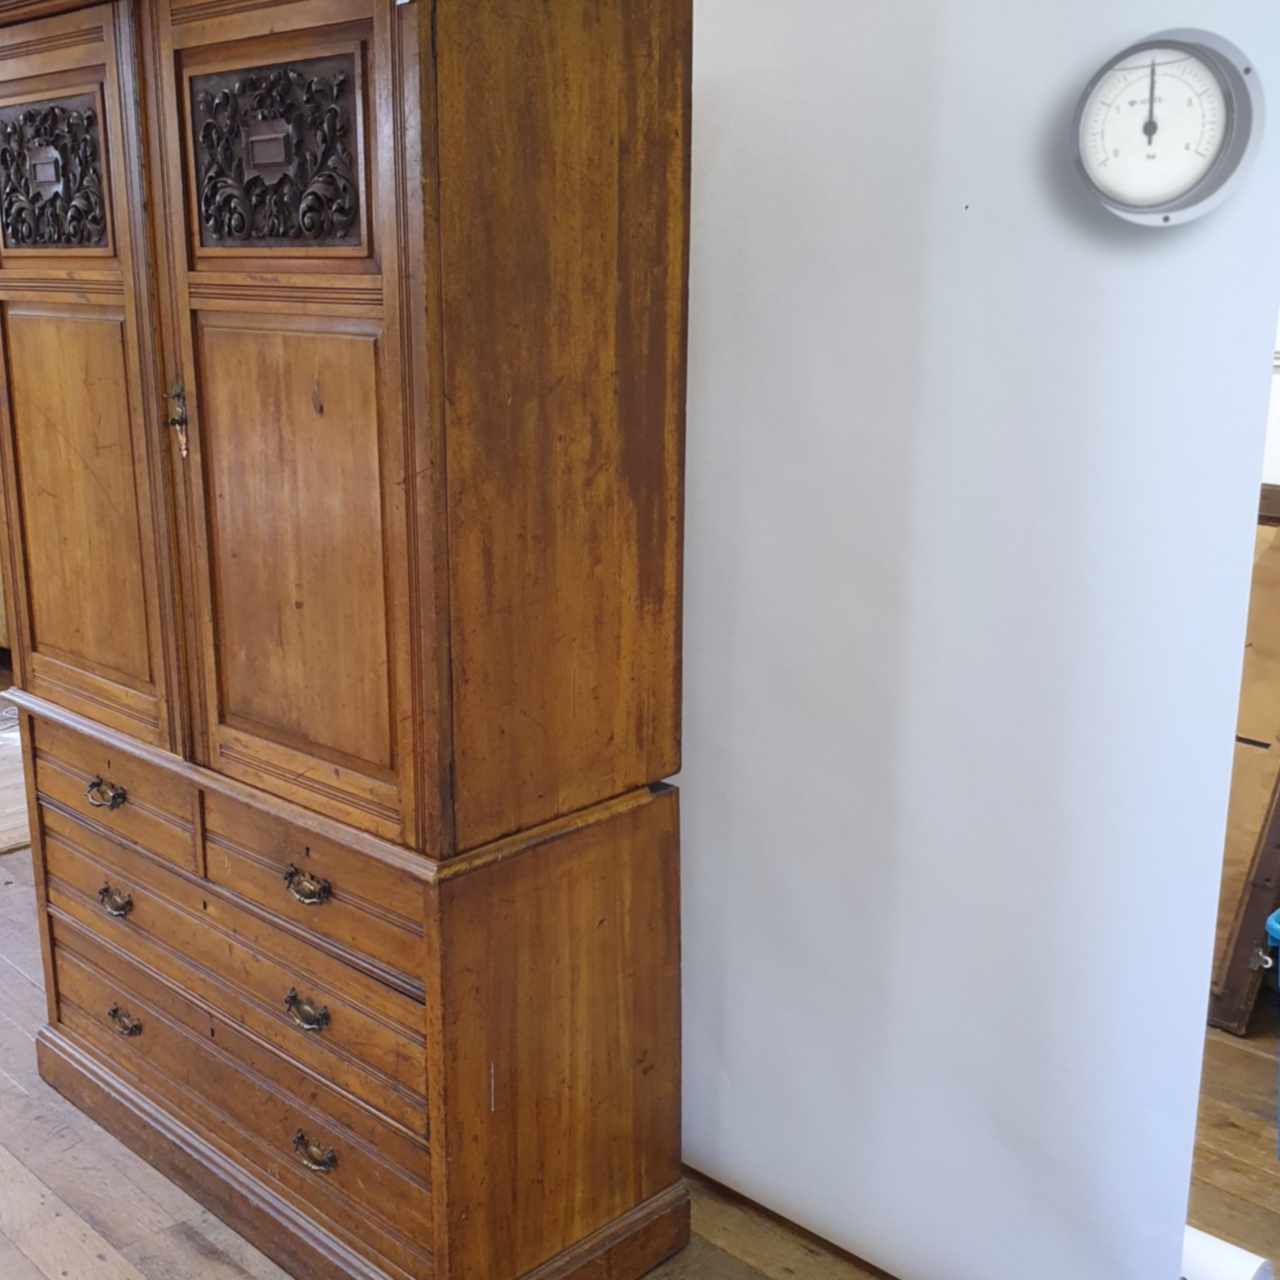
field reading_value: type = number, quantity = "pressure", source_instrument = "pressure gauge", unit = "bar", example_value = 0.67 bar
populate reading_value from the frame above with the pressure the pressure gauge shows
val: 2 bar
